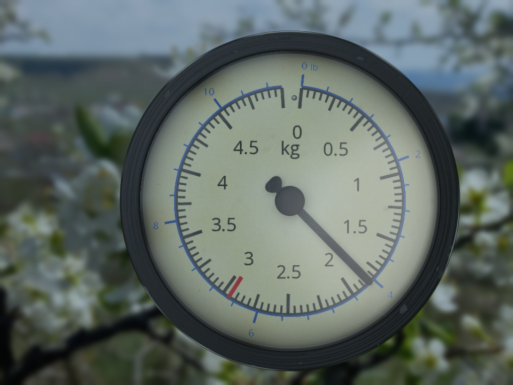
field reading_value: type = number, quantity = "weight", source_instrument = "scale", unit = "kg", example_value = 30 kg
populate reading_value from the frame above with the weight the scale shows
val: 1.85 kg
